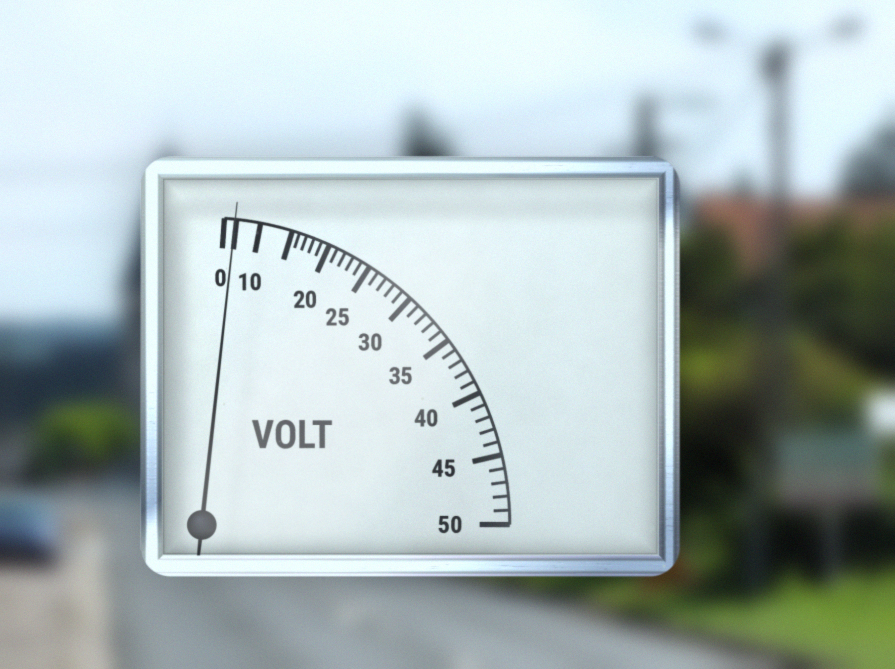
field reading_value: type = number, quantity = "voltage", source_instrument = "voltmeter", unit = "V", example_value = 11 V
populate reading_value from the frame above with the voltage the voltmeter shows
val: 5 V
